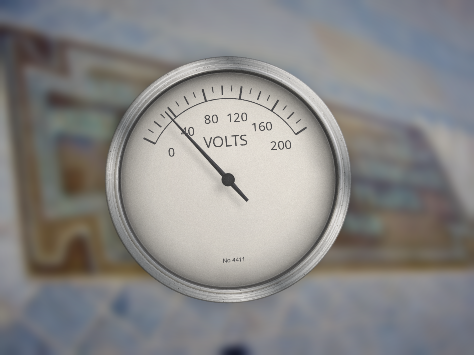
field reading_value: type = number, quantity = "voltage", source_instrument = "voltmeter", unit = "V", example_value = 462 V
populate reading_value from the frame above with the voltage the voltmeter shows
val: 35 V
